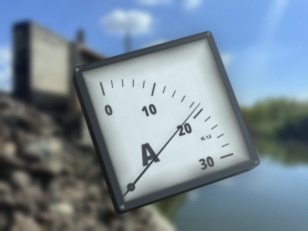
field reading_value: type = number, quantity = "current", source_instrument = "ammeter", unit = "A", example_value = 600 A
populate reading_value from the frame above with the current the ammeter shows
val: 19 A
